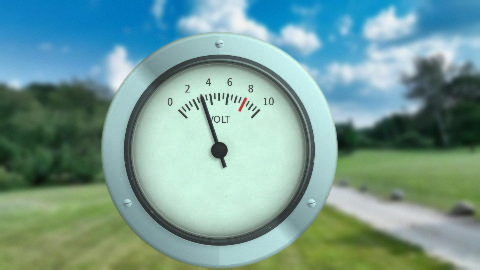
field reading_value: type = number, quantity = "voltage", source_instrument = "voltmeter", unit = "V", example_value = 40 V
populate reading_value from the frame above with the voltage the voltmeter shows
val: 3 V
